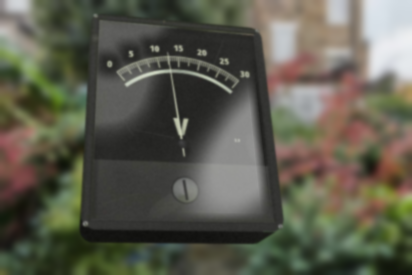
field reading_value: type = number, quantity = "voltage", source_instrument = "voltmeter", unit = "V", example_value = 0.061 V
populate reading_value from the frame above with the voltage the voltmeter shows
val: 12.5 V
